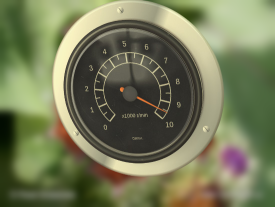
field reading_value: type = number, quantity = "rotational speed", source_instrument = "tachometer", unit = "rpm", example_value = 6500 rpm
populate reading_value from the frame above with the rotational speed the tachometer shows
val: 9500 rpm
